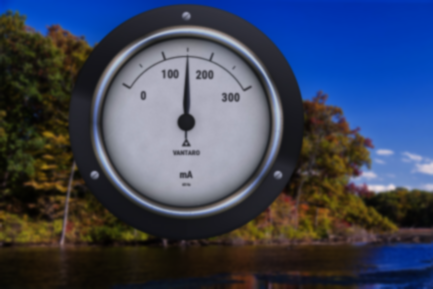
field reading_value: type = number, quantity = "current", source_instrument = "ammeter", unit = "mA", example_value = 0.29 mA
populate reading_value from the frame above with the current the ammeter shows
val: 150 mA
